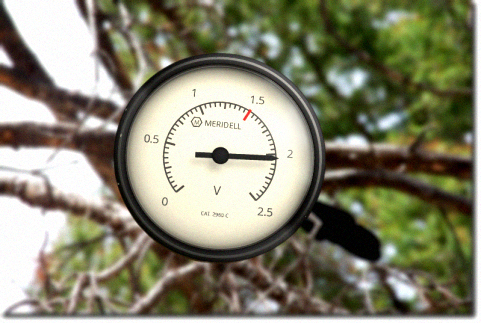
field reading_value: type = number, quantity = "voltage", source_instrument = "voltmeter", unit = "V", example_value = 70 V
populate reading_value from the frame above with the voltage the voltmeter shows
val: 2.05 V
